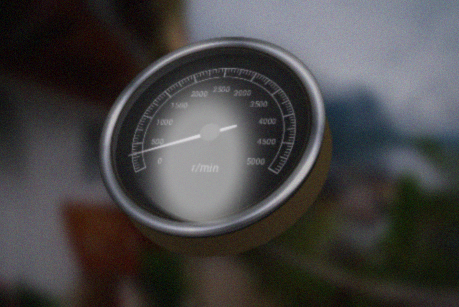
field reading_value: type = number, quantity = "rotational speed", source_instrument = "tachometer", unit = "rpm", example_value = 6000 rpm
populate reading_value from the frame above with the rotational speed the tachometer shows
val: 250 rpm
